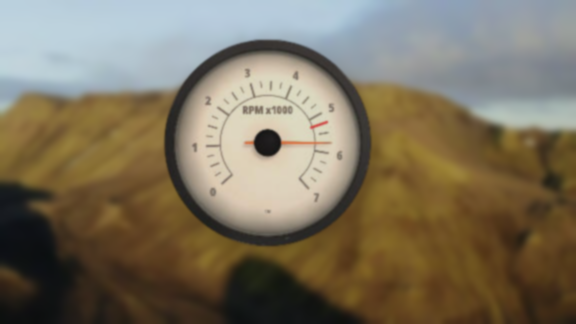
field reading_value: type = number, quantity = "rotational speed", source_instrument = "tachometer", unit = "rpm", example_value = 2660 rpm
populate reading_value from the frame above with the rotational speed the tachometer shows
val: 5750 rpm
